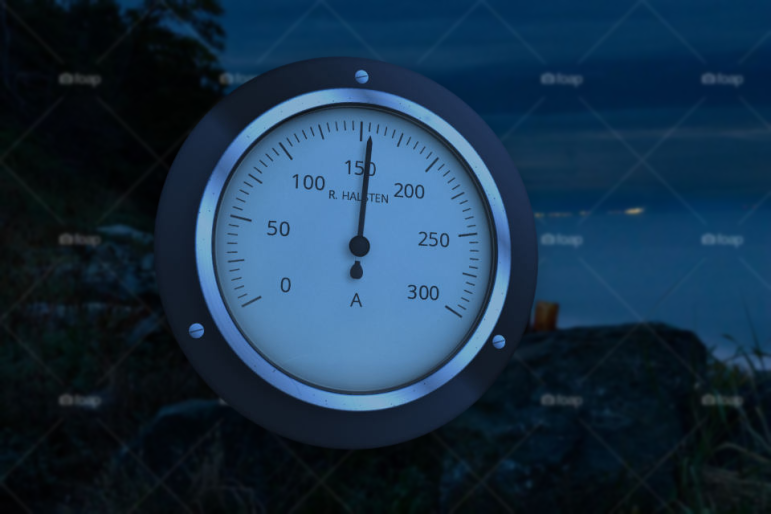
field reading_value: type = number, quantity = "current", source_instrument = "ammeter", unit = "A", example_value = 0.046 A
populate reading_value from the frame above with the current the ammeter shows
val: 155 A
